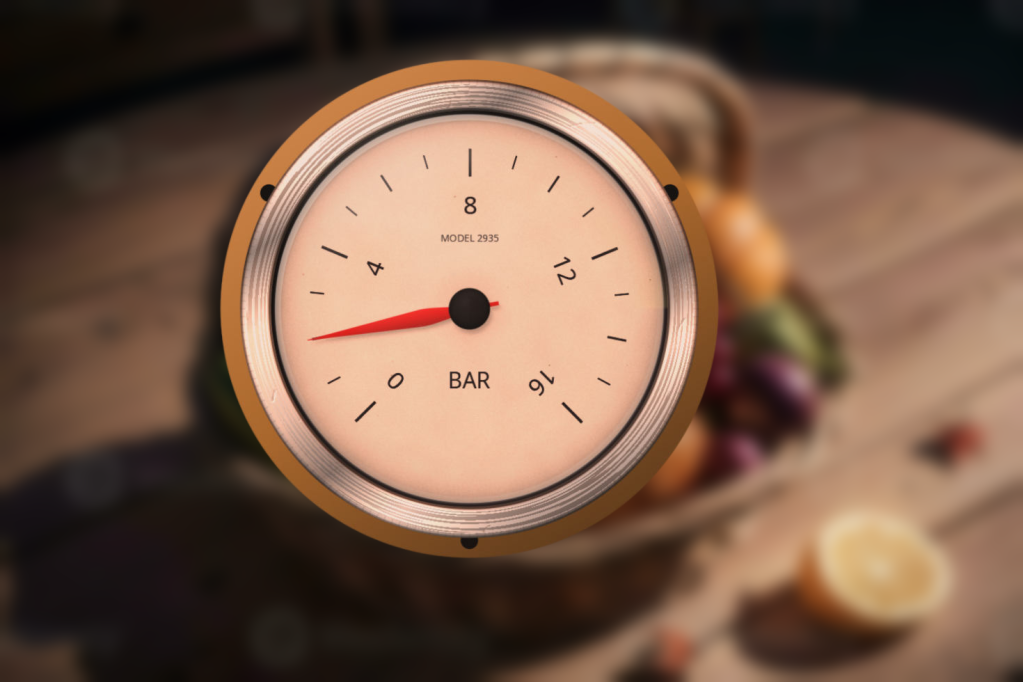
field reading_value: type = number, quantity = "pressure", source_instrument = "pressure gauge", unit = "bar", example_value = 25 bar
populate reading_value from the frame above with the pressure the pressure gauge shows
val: 2 bar
